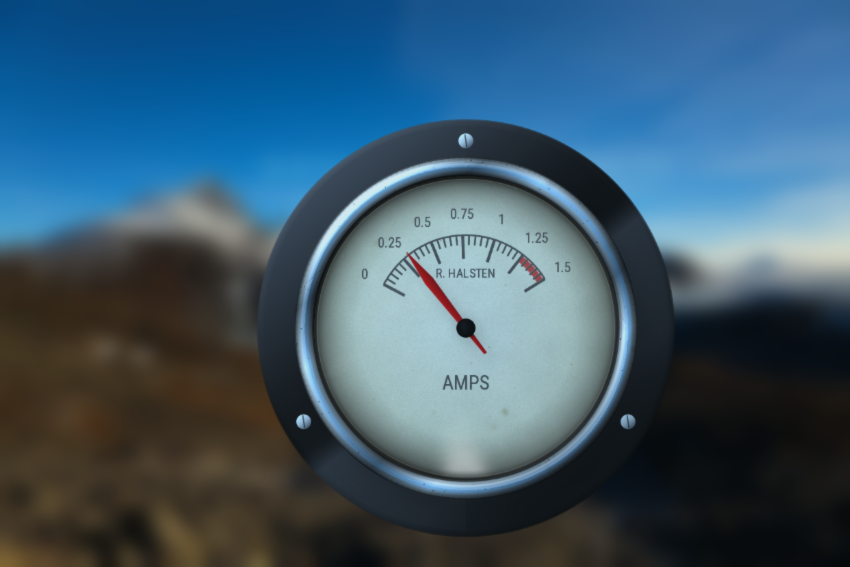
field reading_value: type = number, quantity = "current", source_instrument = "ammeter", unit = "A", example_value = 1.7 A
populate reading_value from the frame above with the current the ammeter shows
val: 0.3 A
